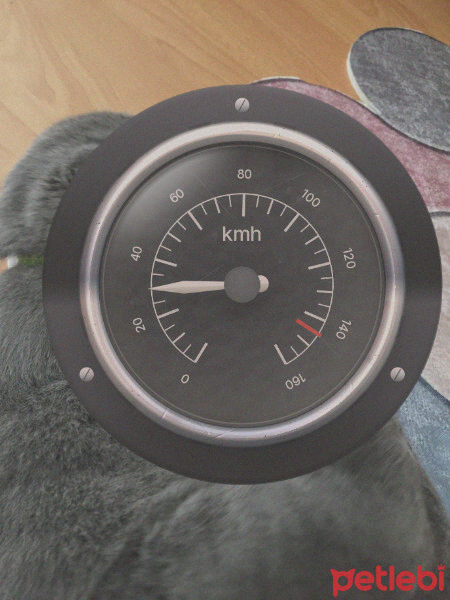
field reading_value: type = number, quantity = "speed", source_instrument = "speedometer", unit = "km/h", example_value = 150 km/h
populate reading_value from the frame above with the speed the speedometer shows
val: 30 km/h
